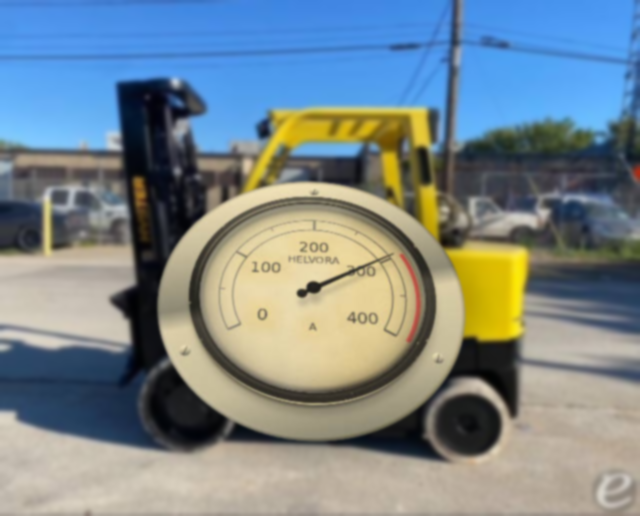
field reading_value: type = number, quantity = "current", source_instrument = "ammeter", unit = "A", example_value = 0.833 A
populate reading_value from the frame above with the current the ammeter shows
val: 300 A
